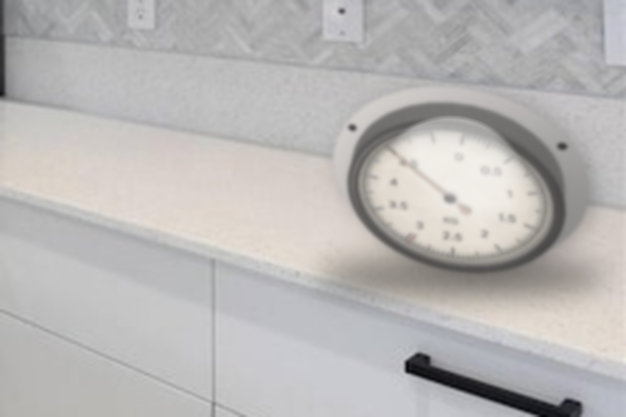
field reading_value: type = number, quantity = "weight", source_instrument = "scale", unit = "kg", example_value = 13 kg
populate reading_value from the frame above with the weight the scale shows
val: 4.5 kg
